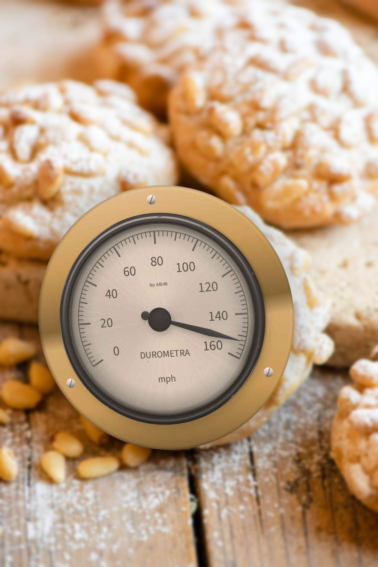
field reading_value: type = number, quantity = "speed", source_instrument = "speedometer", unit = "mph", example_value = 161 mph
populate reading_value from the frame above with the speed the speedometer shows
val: 152 mph
